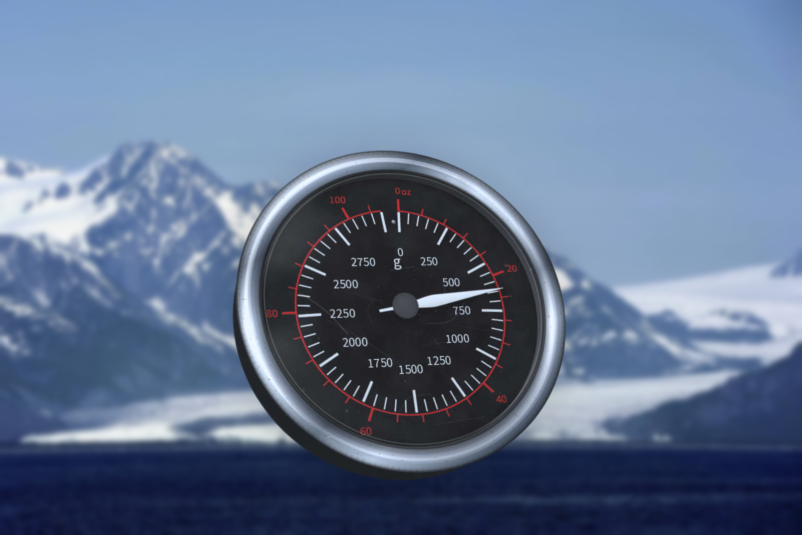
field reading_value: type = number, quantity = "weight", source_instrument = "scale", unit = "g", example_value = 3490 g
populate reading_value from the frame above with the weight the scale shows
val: 650 g
